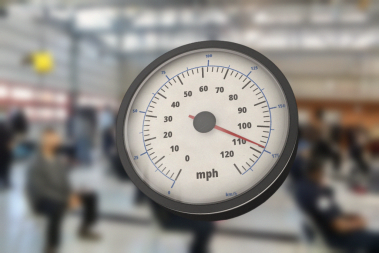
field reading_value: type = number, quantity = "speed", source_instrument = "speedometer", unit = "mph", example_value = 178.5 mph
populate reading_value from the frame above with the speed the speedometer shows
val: 108 mph
